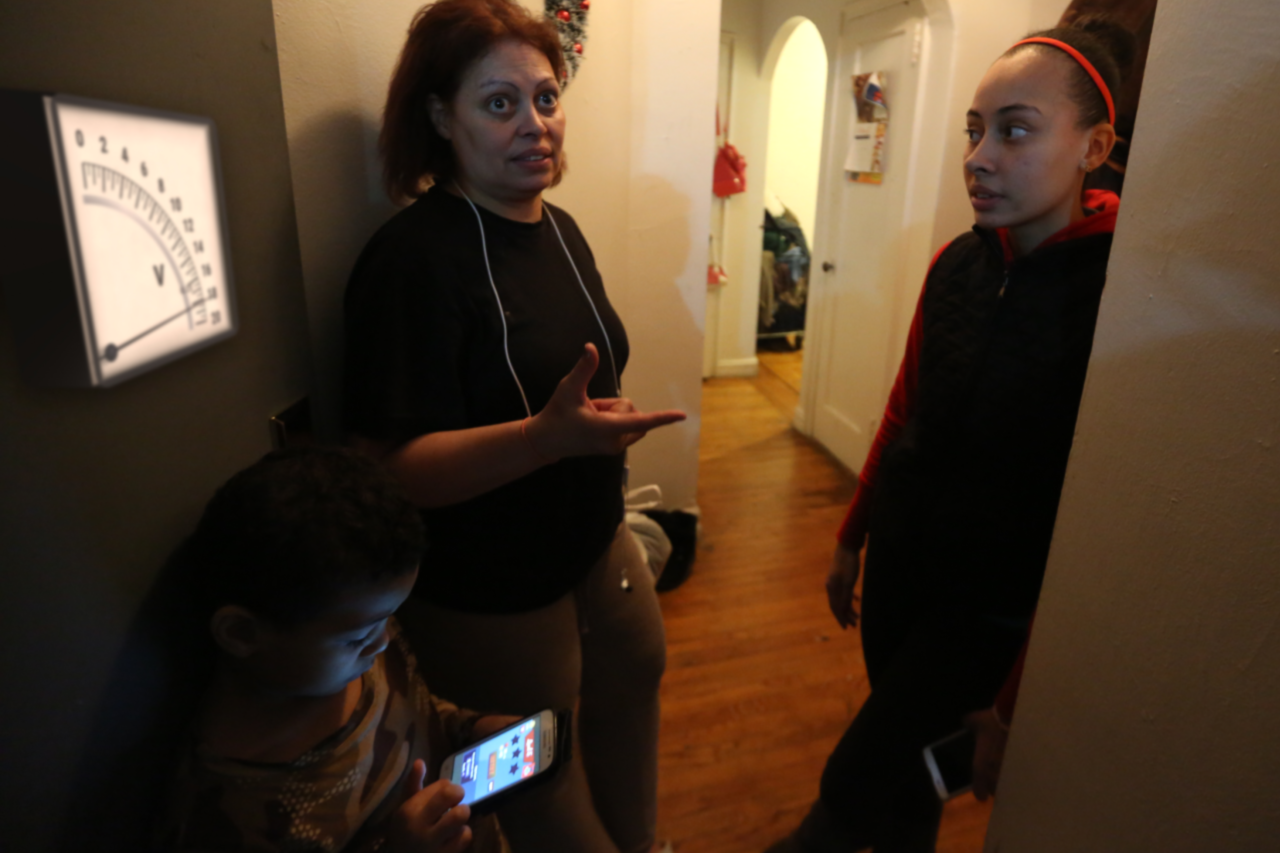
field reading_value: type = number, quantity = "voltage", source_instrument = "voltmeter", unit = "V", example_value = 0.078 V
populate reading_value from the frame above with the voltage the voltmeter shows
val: 18 V
